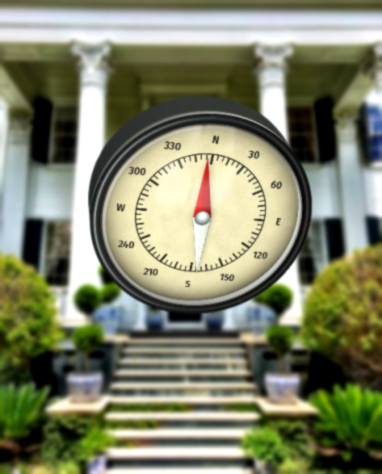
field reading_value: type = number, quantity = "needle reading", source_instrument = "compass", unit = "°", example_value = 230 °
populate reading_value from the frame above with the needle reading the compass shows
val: 355 °
